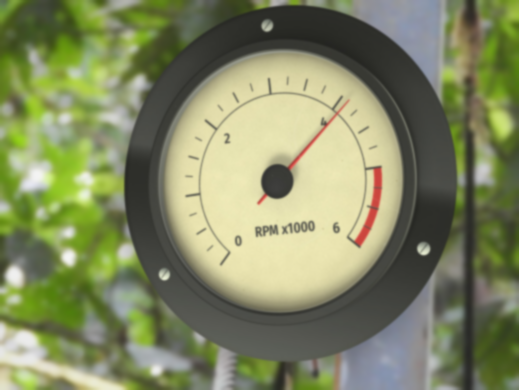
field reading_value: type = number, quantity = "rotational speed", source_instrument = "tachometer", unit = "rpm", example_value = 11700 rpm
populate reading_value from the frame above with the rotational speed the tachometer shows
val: 4125 rpm
